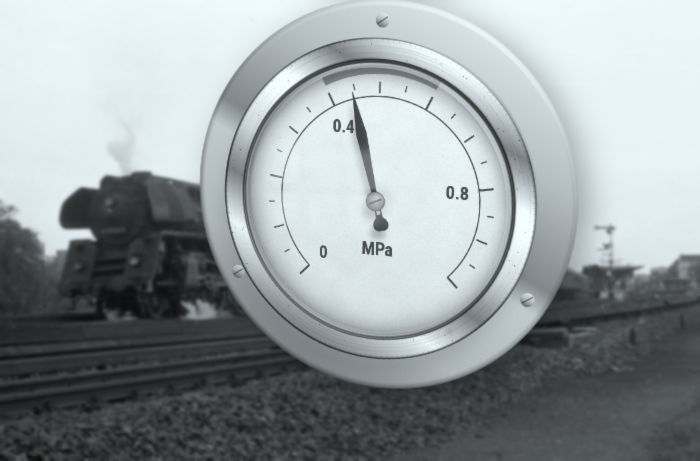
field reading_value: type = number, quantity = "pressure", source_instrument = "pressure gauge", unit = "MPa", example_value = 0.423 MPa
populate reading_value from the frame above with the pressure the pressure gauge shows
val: 0.45 MPa
